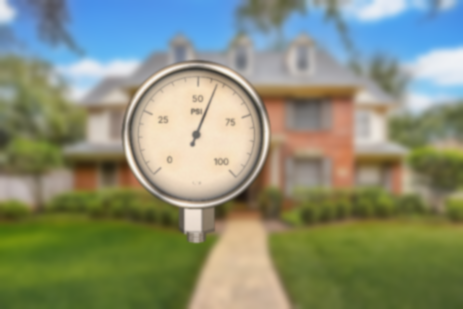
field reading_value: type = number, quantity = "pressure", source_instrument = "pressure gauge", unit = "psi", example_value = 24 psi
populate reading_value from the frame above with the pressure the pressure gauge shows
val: 57.5 psi
